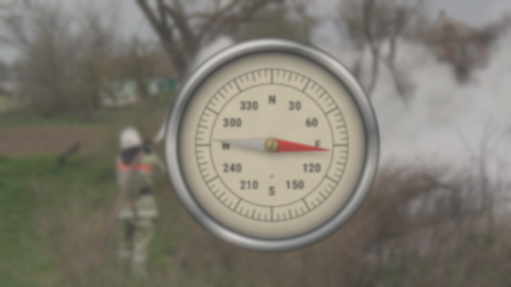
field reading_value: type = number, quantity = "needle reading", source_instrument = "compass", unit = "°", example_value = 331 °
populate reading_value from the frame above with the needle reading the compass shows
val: 95 °
